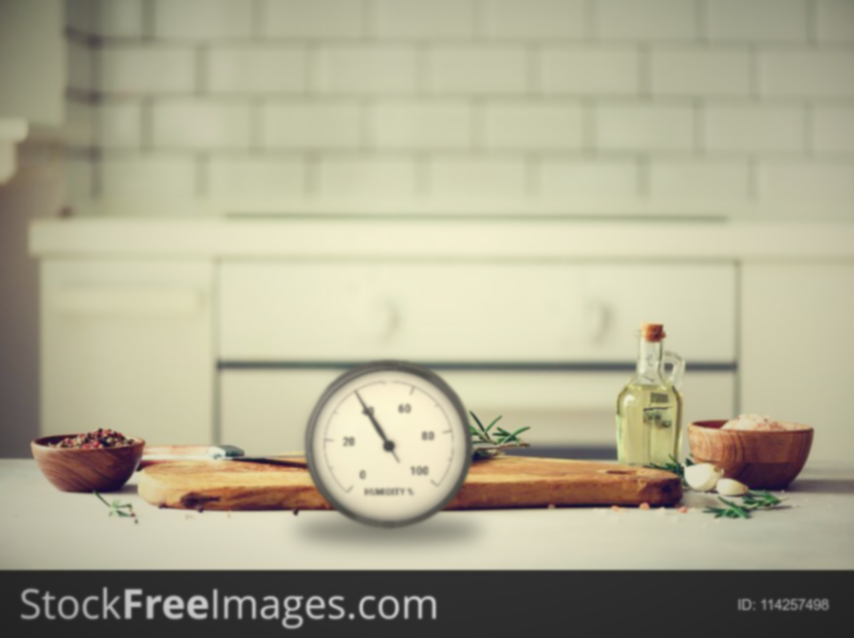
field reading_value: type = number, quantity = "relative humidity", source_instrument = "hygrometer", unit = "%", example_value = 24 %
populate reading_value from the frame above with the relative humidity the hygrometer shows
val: 40 %
